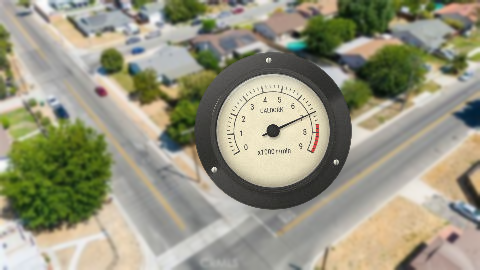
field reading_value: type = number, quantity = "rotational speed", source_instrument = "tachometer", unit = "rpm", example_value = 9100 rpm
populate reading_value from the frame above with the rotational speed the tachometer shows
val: 7000 rpm
